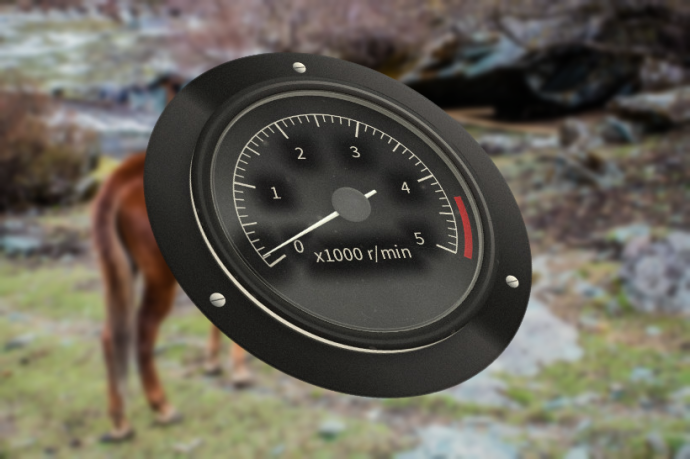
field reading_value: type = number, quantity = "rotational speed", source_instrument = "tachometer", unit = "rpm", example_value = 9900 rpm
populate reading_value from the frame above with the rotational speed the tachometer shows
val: 100 rpm
